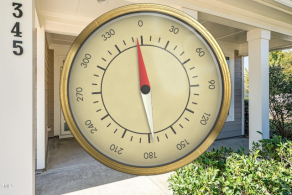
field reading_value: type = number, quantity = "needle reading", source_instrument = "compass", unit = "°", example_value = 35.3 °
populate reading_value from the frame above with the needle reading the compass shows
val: 355 °
